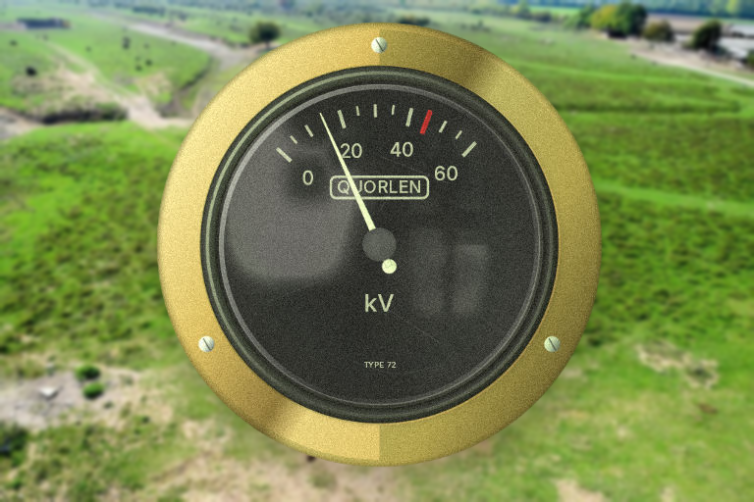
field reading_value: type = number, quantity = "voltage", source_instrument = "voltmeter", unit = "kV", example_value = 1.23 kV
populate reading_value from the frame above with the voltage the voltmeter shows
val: 15 kV
